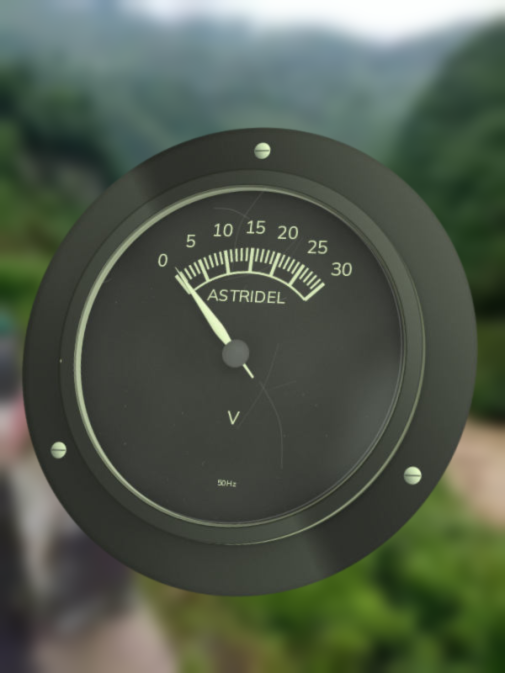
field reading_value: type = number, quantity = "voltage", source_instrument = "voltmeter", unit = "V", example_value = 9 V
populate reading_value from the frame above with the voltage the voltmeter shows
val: 1 V
